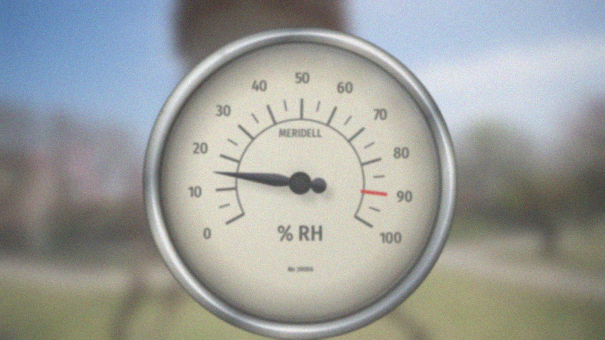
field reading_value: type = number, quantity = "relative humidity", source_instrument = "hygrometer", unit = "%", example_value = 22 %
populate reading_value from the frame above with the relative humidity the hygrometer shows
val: 15 %
